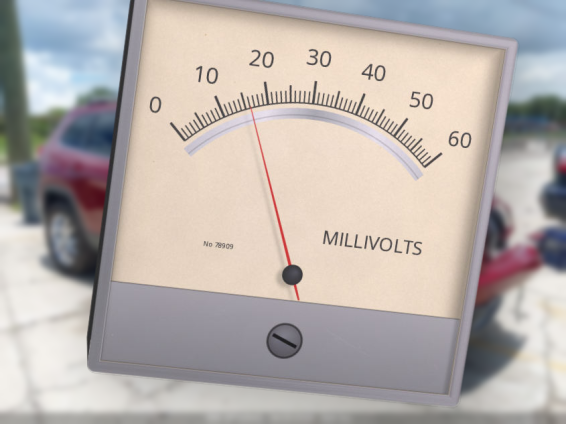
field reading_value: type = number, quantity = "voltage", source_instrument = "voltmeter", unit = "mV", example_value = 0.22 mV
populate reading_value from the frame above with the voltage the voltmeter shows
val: 16 mV
